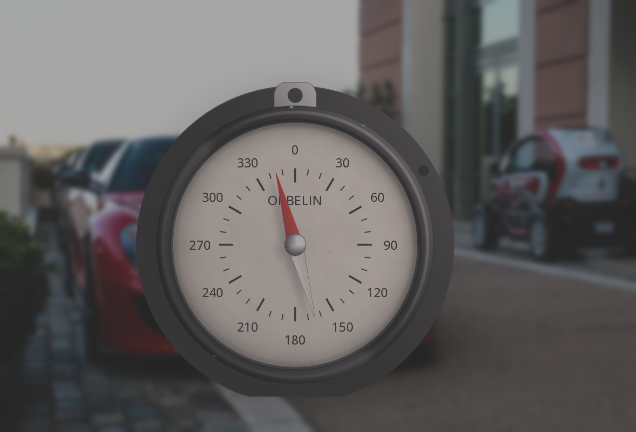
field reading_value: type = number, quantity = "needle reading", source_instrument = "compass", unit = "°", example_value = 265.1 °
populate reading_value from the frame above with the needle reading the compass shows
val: 345 °
